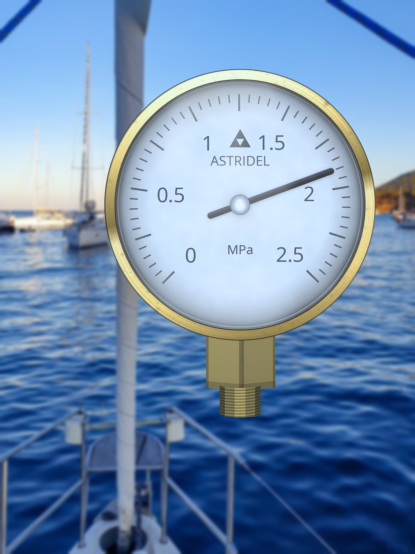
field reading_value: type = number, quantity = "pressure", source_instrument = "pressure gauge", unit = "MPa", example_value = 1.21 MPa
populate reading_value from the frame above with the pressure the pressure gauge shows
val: 1.9 MPa
